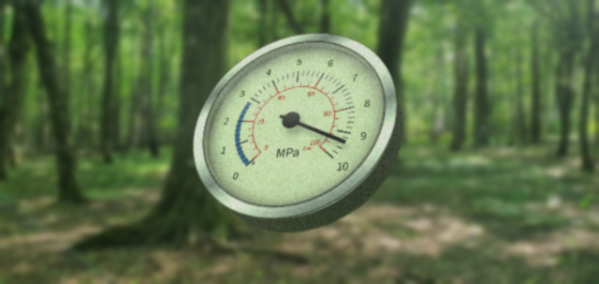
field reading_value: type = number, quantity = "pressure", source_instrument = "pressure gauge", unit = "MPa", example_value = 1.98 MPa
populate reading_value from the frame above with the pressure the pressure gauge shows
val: 9.4 MPa
